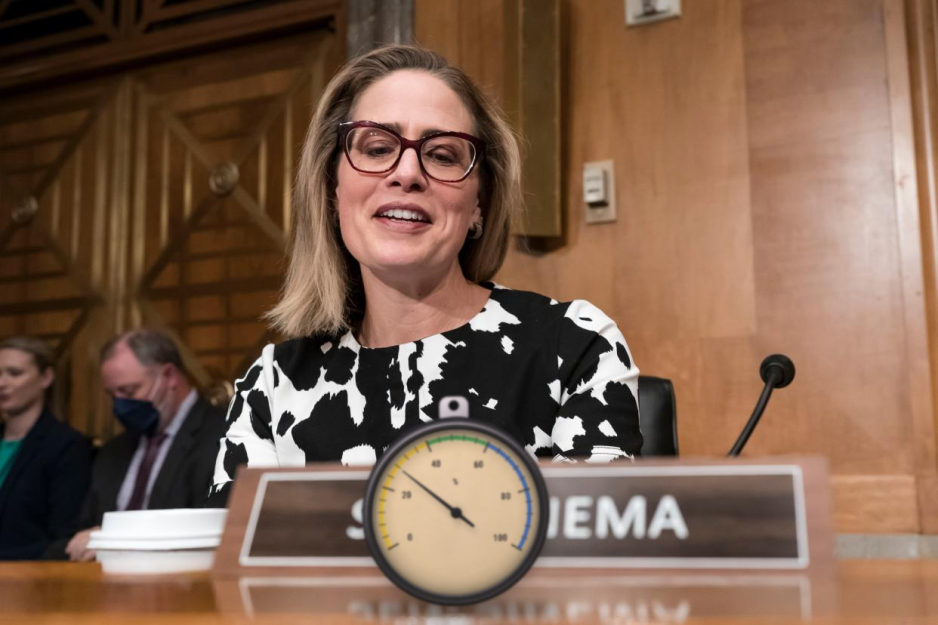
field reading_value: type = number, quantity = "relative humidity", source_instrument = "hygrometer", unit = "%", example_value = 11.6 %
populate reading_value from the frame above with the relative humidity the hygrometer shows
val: 28 %
